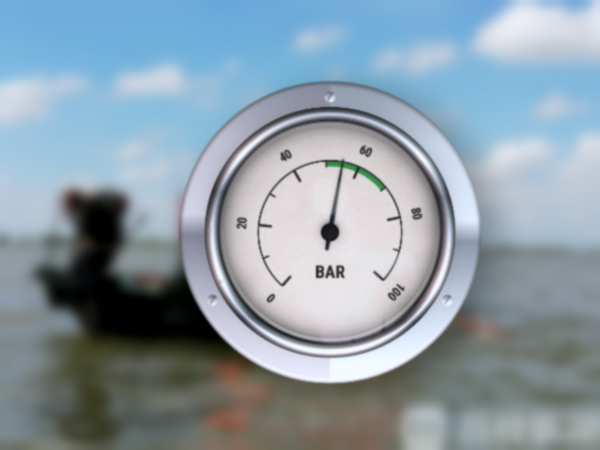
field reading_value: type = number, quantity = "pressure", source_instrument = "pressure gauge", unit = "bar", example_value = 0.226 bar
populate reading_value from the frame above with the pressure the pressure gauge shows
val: 55 bar
